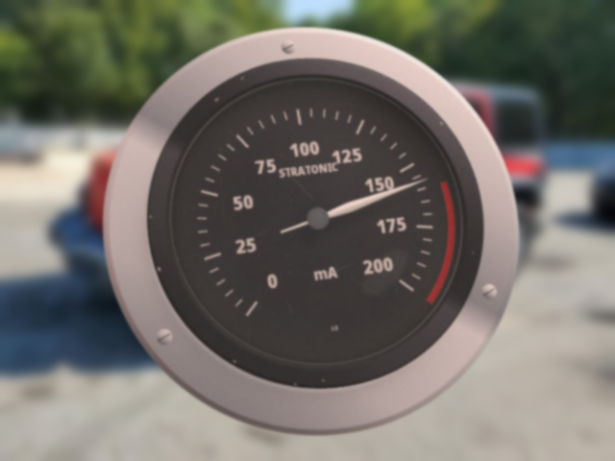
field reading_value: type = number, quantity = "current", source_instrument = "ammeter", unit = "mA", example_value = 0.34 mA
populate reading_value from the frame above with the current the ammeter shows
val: 157.5 mA
